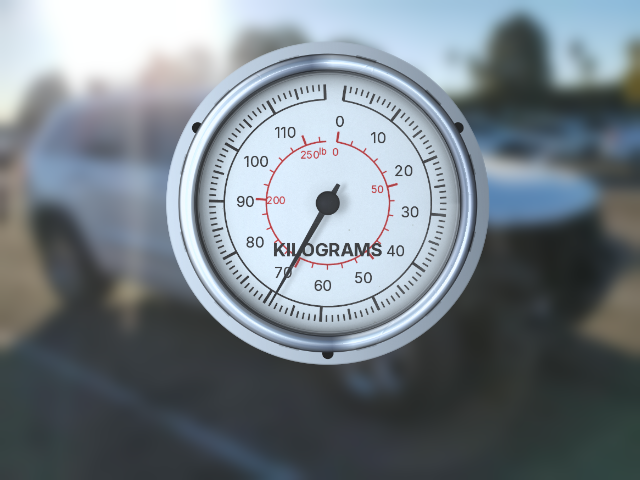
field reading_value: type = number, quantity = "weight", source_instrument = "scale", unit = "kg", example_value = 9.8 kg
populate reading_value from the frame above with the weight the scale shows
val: 69 kg
